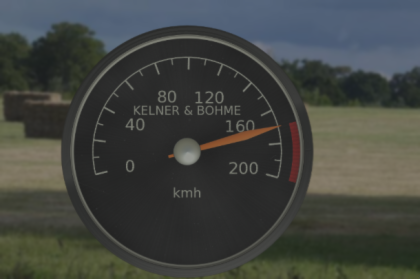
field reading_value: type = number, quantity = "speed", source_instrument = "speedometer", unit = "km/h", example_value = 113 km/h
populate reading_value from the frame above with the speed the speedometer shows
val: 170 km/h
